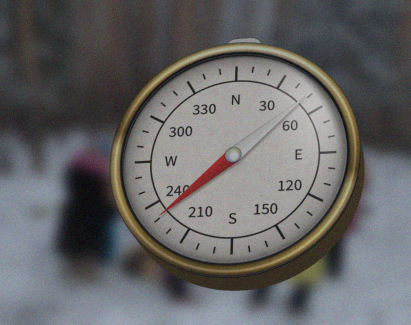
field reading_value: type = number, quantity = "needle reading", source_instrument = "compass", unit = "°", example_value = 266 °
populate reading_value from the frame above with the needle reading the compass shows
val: 230 °
